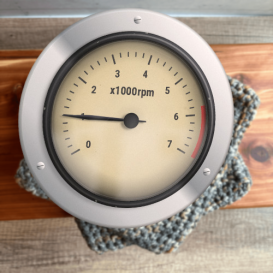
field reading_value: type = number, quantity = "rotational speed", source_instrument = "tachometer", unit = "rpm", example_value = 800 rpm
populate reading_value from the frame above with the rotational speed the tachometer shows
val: 1000 rpm
